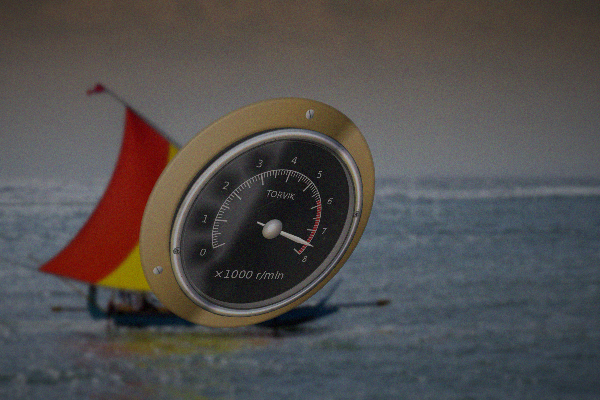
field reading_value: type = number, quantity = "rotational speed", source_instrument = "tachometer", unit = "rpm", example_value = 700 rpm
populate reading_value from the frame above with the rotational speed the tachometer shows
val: 7500 rpm
